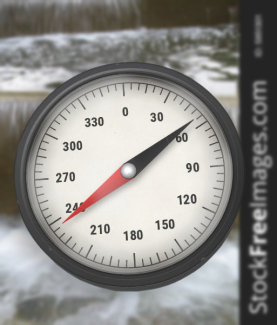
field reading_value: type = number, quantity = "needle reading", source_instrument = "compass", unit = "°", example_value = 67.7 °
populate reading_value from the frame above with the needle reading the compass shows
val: 235 °
